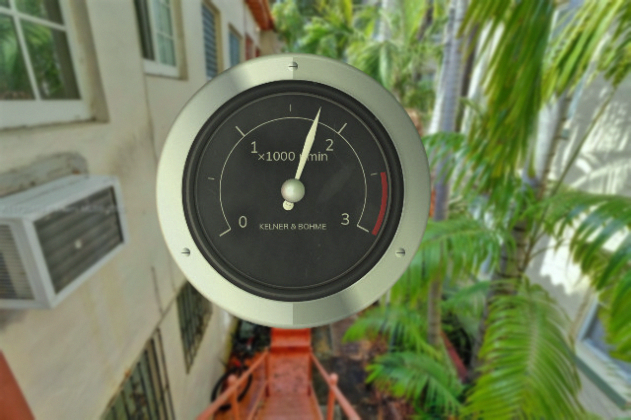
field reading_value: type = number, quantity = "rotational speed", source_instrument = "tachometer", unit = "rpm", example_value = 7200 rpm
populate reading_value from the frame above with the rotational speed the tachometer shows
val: 1750 rpm
